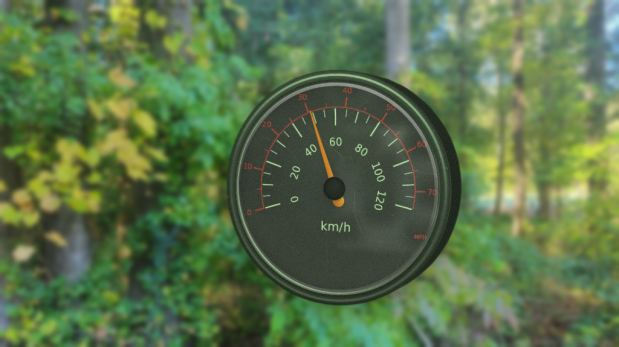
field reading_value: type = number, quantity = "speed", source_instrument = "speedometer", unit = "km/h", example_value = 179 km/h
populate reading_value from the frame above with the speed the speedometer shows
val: 50 km/h
